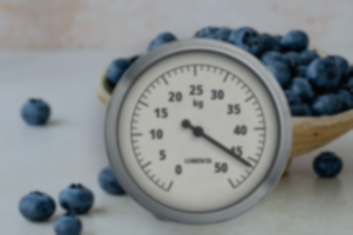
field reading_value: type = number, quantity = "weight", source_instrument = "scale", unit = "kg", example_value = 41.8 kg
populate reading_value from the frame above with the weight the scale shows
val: 46 kg
